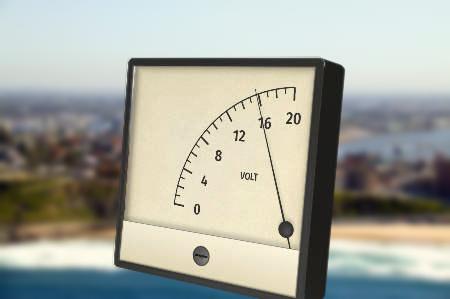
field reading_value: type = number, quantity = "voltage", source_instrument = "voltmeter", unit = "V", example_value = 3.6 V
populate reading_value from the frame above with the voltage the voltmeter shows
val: 16 V
